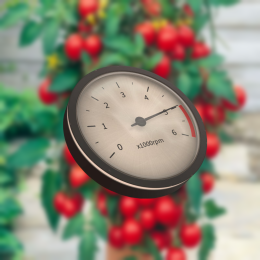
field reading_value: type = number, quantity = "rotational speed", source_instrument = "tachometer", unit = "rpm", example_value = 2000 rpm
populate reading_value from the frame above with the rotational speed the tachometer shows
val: 5000 rpm
